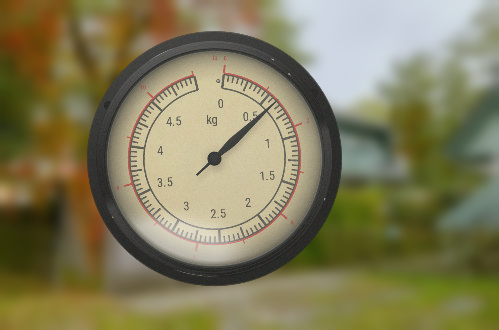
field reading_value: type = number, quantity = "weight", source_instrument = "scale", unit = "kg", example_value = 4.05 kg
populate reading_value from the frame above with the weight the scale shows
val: 0.6 kg
